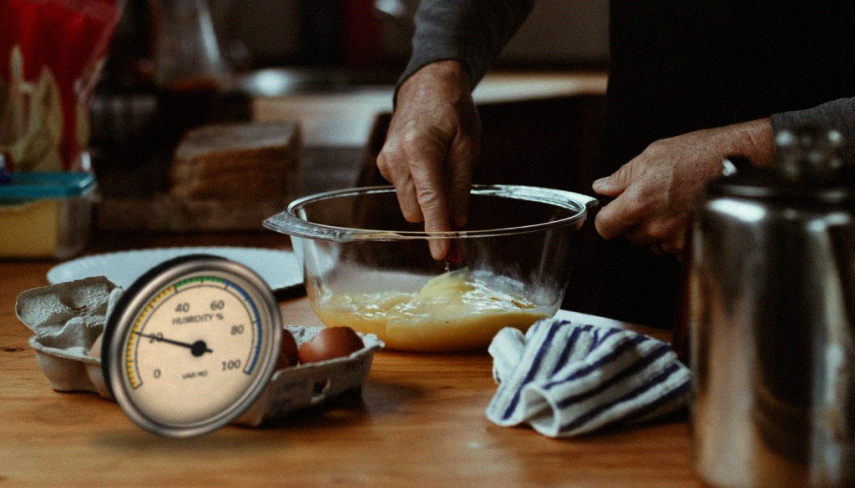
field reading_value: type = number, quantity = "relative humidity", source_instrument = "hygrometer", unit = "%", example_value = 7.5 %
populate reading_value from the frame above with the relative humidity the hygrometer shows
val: 20 %
